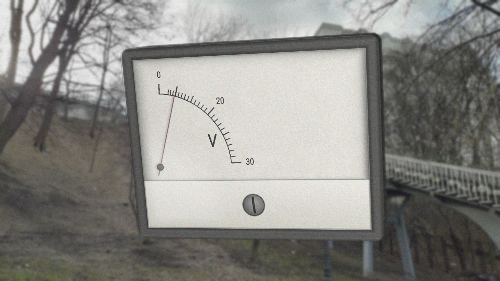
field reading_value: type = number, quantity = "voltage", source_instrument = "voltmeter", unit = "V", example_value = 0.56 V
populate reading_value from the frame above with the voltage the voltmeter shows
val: 10 V
